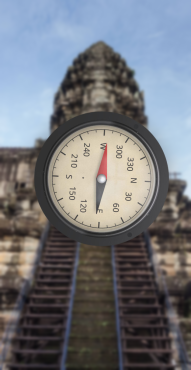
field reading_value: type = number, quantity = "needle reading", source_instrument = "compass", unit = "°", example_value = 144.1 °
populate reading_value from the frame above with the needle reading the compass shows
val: 275 °
